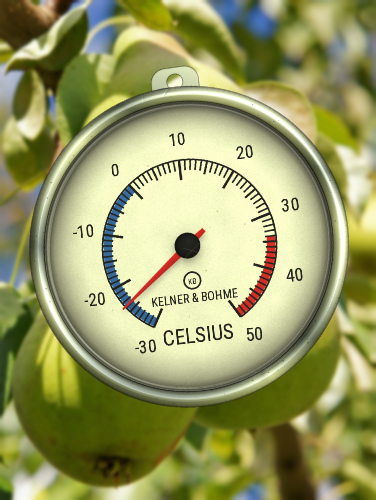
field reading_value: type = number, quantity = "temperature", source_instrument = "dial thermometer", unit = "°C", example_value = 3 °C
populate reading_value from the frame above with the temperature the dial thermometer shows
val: -24 °C
